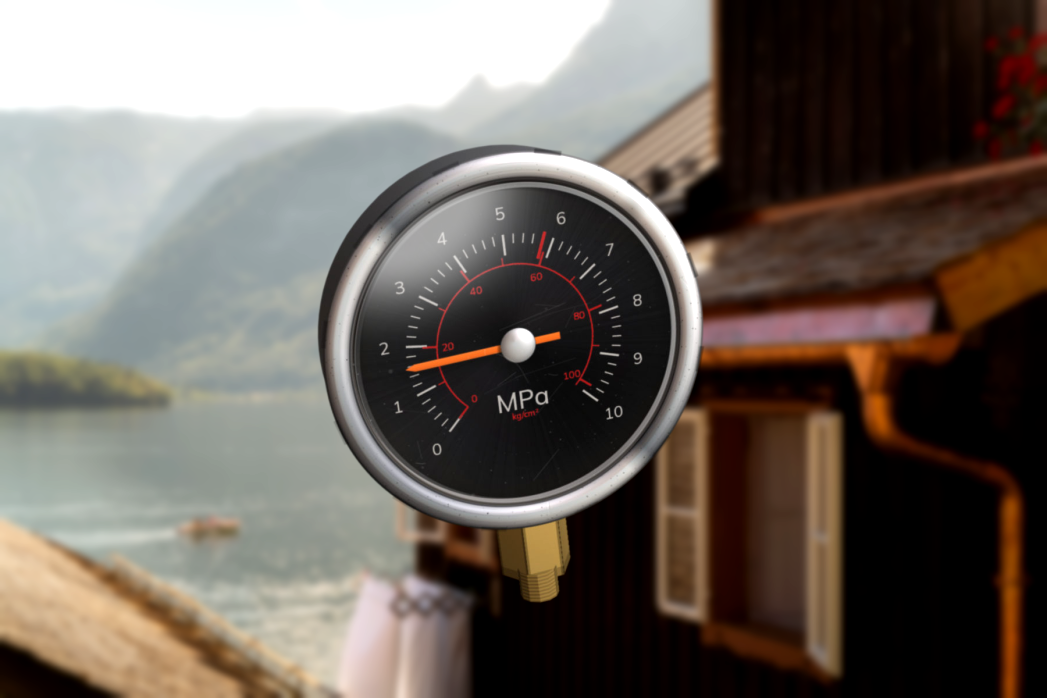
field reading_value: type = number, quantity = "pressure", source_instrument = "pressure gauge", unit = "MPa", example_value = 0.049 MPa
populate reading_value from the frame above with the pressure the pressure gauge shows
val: 1.6 MPa
